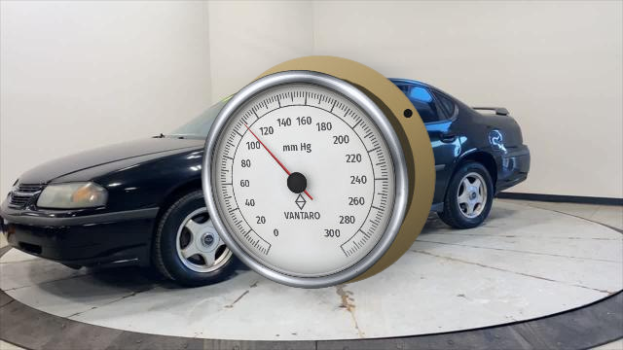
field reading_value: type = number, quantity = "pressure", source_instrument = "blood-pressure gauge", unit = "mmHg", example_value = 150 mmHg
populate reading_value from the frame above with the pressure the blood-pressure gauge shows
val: 110 mmHg
